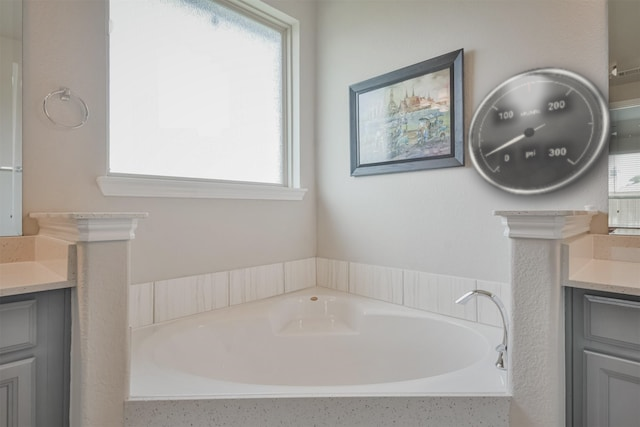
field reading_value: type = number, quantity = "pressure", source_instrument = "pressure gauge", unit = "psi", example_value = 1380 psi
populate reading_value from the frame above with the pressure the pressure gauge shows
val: 25 psi
